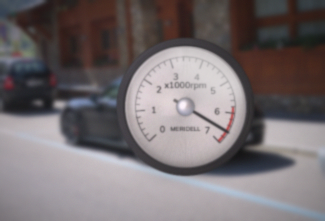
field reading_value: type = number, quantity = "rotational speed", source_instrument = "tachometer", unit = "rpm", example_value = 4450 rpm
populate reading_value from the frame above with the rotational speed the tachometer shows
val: 6600 rpm
